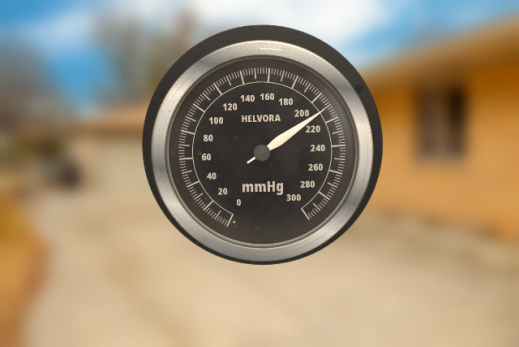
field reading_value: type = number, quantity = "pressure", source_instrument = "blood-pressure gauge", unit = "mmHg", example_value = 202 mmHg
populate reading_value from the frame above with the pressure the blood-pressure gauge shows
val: 210 mmHg
